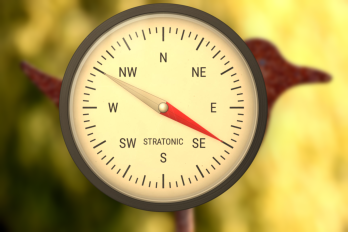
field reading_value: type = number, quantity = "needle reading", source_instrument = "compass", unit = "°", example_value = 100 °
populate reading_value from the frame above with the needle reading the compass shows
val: 120 °
